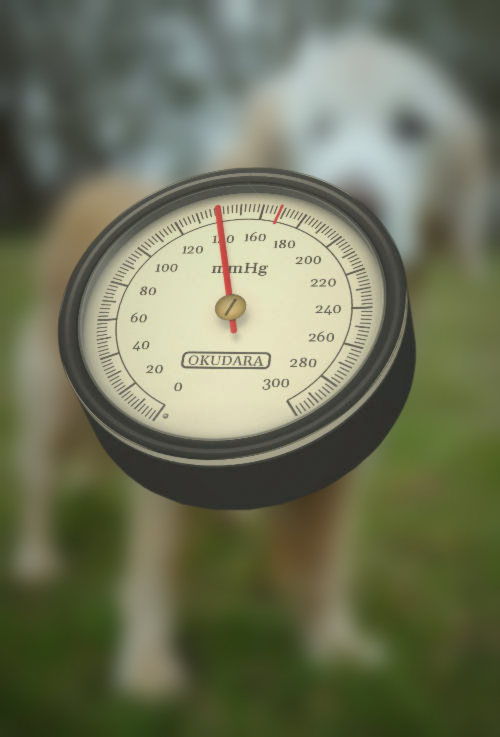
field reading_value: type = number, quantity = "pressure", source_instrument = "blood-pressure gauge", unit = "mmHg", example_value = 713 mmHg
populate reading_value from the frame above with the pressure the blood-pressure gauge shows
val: 140 mmHg
